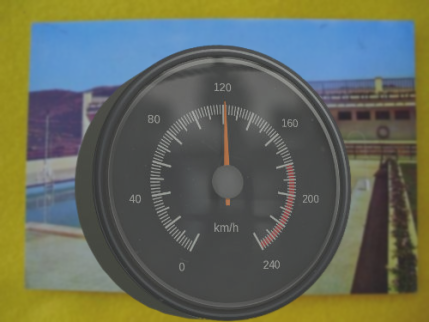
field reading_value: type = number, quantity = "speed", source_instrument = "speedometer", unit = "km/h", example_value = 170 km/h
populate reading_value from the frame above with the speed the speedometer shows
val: 120 km/h
